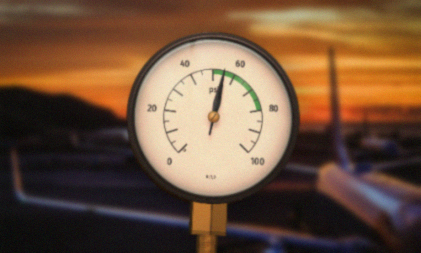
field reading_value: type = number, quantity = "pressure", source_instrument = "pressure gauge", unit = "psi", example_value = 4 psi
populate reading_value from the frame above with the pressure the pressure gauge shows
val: 55 psi
